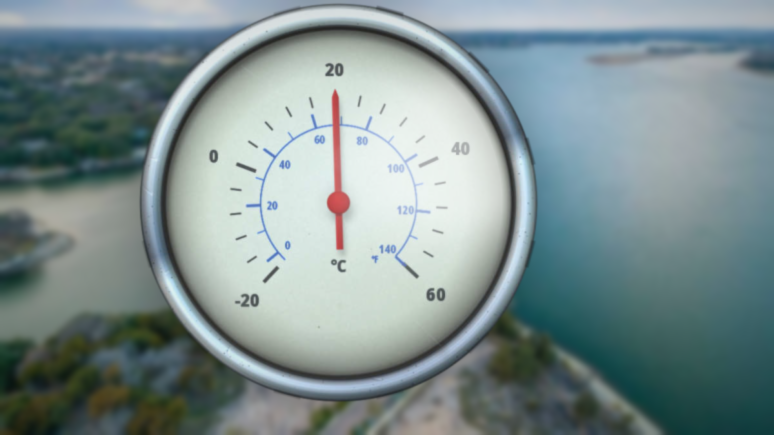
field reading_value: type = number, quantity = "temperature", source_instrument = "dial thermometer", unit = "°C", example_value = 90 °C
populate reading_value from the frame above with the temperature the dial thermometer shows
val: 20 °C
